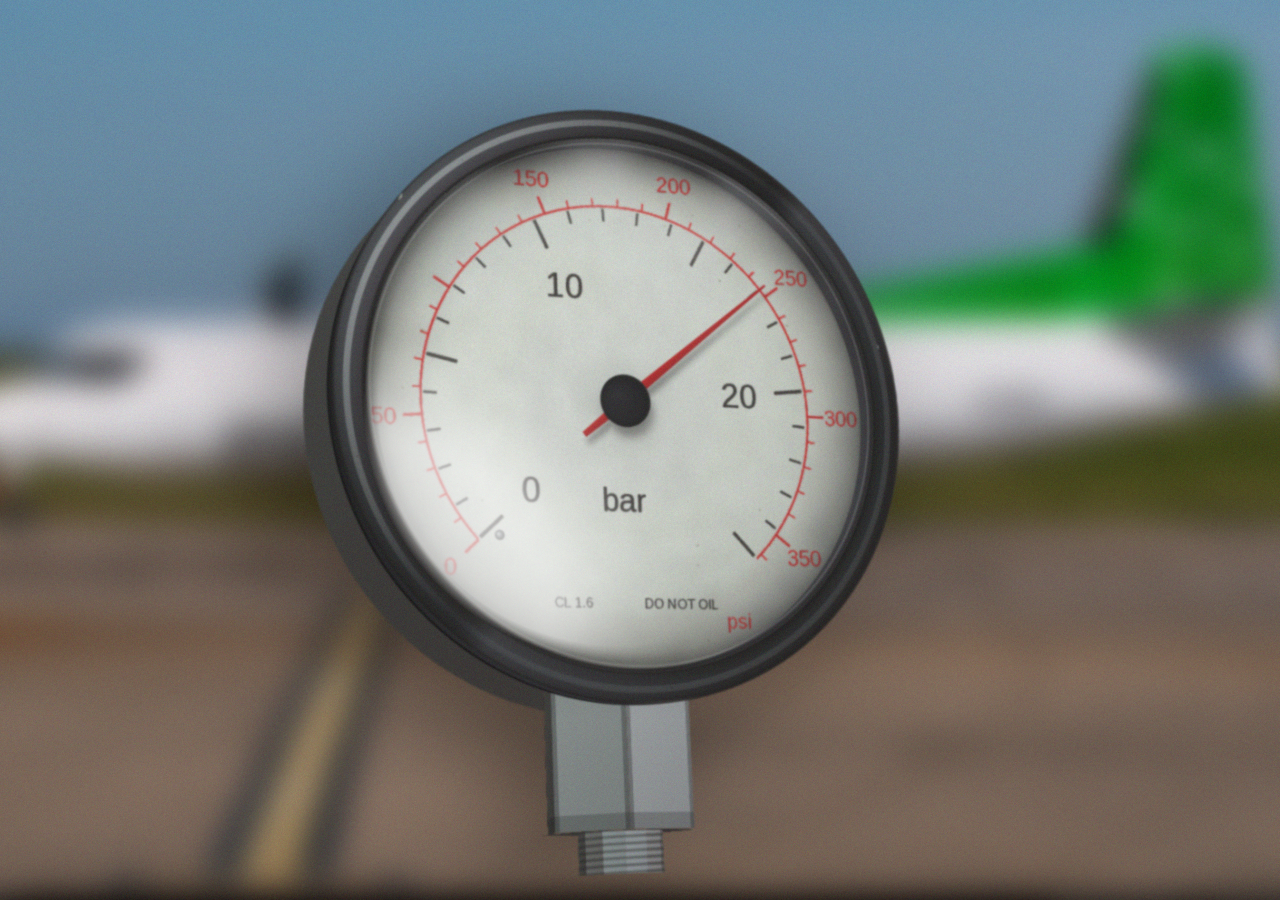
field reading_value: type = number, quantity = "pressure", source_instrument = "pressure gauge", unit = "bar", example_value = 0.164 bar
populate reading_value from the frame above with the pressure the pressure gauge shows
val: 17 bar
